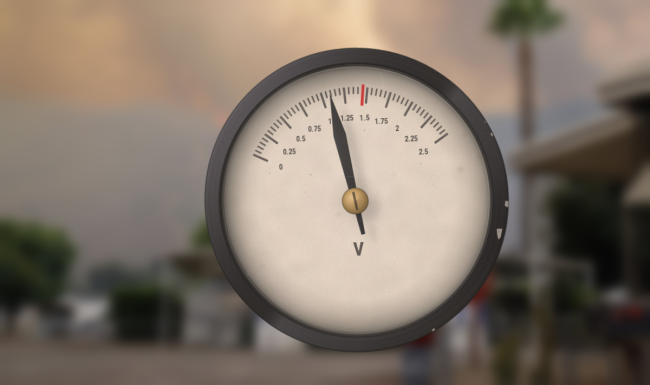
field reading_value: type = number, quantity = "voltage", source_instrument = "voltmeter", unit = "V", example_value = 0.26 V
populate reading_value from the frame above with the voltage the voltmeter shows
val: 1.1 V
